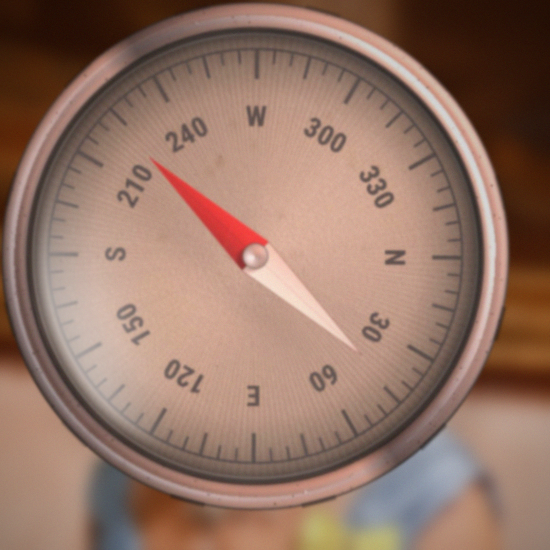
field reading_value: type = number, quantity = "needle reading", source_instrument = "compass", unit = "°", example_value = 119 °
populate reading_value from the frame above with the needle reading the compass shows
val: 222.5 °
